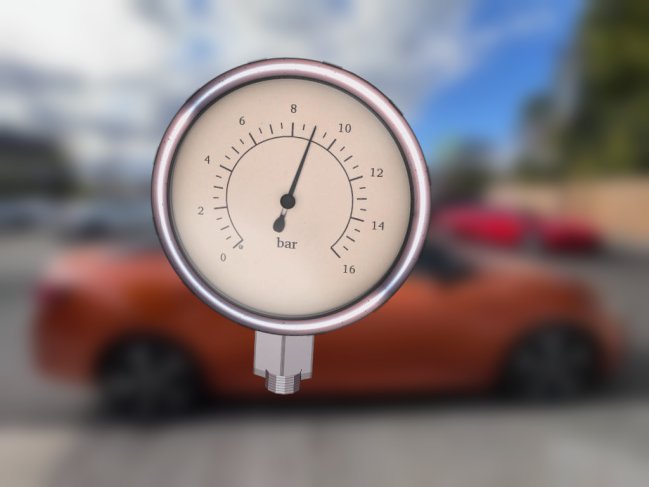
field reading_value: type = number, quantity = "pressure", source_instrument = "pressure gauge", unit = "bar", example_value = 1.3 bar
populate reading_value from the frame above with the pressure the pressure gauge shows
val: 9 bar
